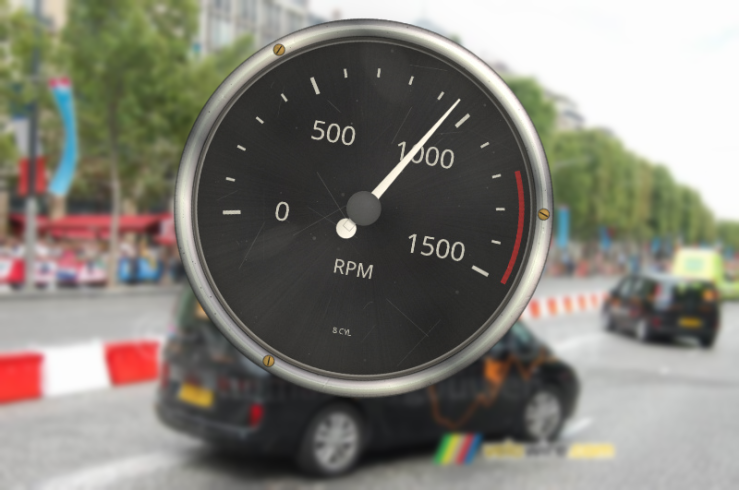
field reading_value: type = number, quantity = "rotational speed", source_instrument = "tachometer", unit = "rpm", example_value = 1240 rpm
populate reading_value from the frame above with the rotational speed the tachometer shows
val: 950 rpm
